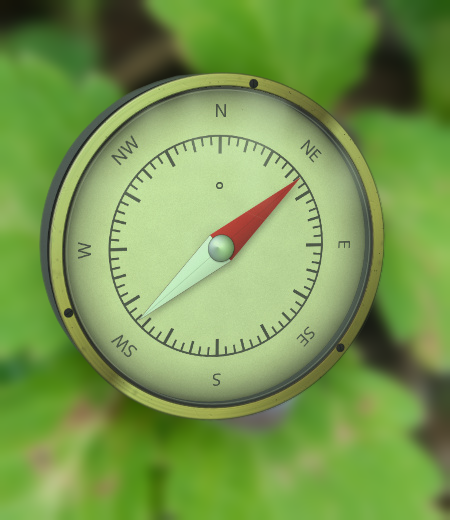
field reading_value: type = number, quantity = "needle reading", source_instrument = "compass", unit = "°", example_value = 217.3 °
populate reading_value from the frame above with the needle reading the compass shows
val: 50 °
